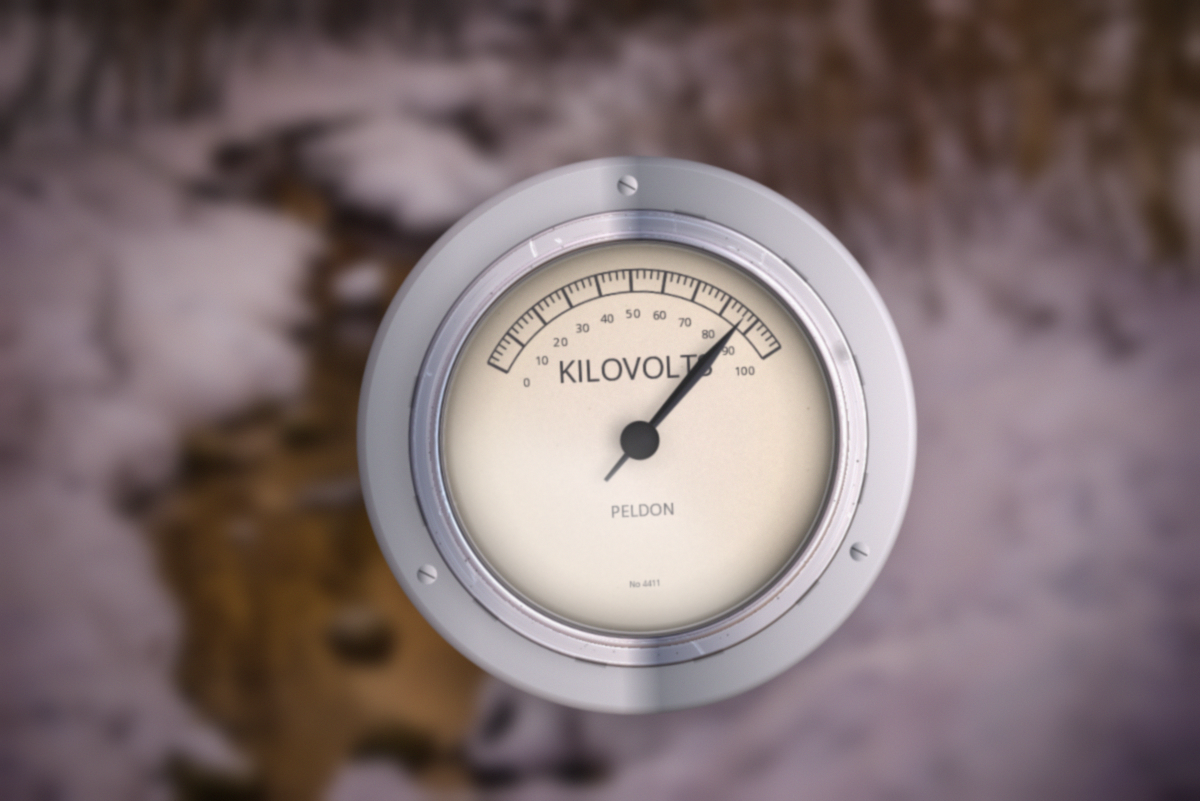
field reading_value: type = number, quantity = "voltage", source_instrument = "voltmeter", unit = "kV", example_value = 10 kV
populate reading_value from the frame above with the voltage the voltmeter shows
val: 86 kV
